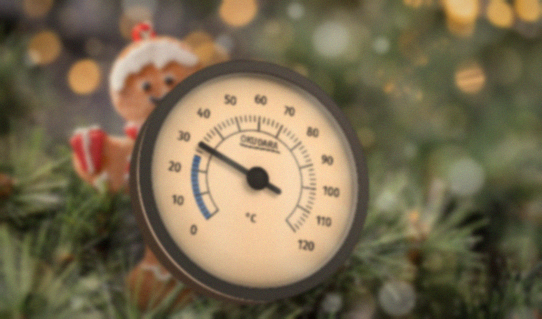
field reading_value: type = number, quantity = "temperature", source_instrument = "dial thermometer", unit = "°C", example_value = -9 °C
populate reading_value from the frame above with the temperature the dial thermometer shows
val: 30 °C
